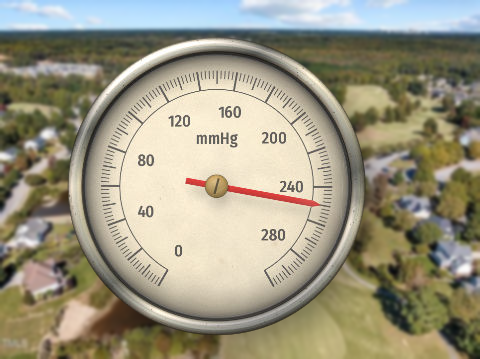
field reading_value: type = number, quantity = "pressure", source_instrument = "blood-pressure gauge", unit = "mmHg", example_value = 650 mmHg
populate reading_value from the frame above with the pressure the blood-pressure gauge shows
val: 250 mmHg
